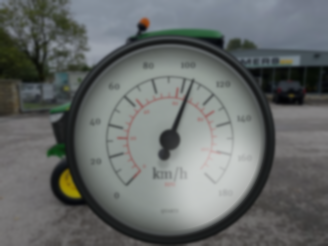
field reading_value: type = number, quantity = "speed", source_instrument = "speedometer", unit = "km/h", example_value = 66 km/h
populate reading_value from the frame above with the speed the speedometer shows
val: 105 km/h
